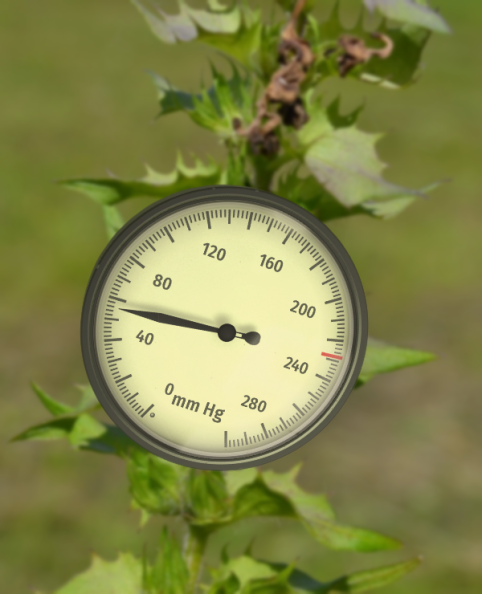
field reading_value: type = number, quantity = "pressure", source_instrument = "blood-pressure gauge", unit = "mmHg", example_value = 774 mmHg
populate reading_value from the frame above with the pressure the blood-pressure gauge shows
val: 56 mmHg
